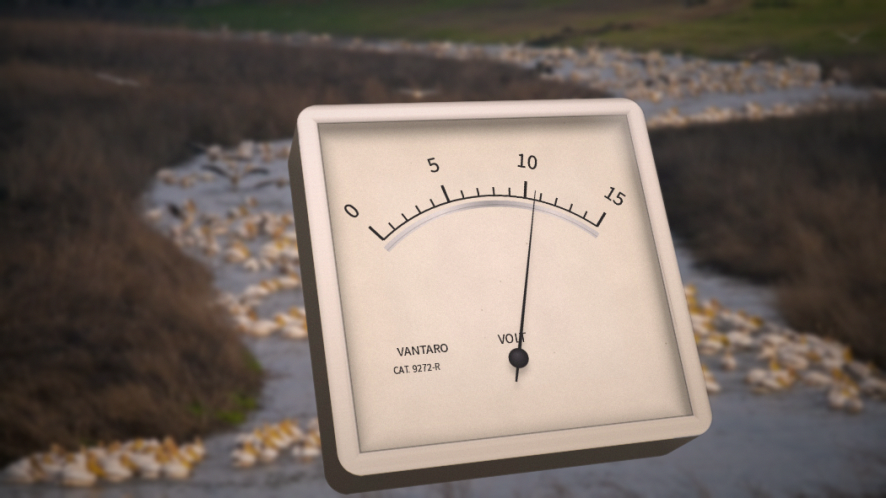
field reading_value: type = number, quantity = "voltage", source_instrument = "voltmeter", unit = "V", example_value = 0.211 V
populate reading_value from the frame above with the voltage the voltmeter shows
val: 10.5 V
